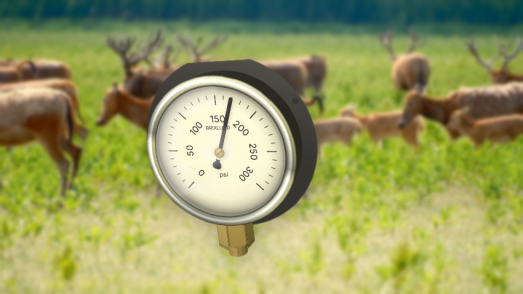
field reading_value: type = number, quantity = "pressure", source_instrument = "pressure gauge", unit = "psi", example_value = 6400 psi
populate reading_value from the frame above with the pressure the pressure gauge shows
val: 170 psi
